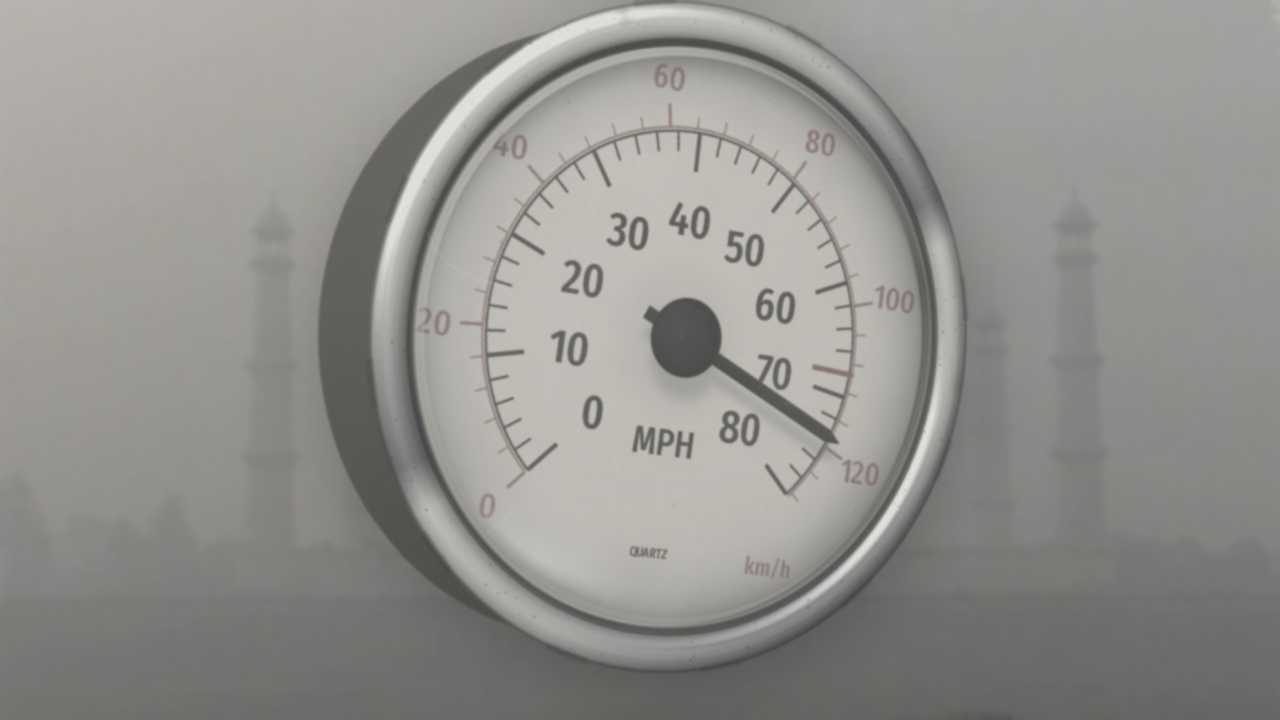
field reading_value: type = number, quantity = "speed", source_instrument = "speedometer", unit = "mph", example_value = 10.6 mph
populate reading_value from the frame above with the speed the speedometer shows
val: 74 mph
